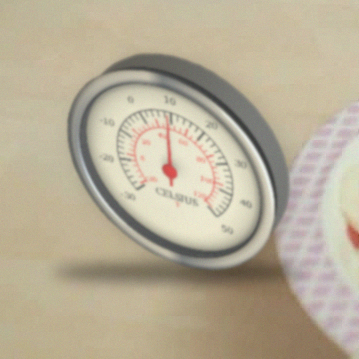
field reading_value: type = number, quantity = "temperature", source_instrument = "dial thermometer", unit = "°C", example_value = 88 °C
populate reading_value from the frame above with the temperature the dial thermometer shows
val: 10 °C
